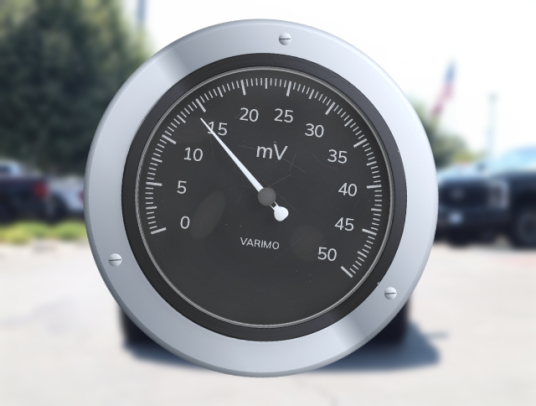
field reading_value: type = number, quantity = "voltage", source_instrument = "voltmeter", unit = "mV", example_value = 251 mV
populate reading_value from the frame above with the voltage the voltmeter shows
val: 14 mV
